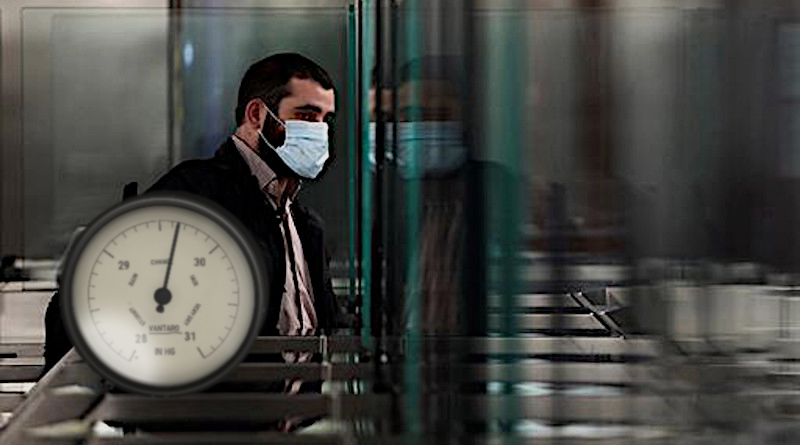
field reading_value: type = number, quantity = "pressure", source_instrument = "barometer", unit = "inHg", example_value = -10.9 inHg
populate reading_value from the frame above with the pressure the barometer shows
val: 29.65 inHg
